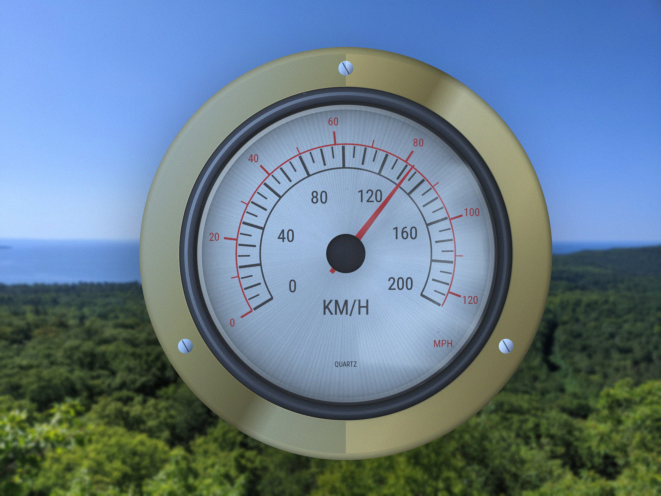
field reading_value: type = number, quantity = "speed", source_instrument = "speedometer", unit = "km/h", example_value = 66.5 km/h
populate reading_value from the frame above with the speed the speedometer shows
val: 132.5 km/h
